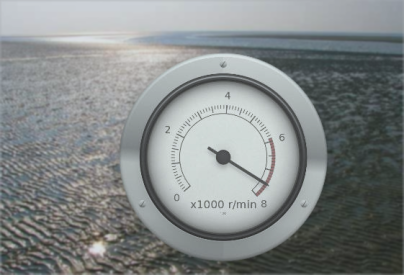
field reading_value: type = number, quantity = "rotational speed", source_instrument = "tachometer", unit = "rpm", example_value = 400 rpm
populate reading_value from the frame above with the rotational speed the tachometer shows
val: 7500 rpm
